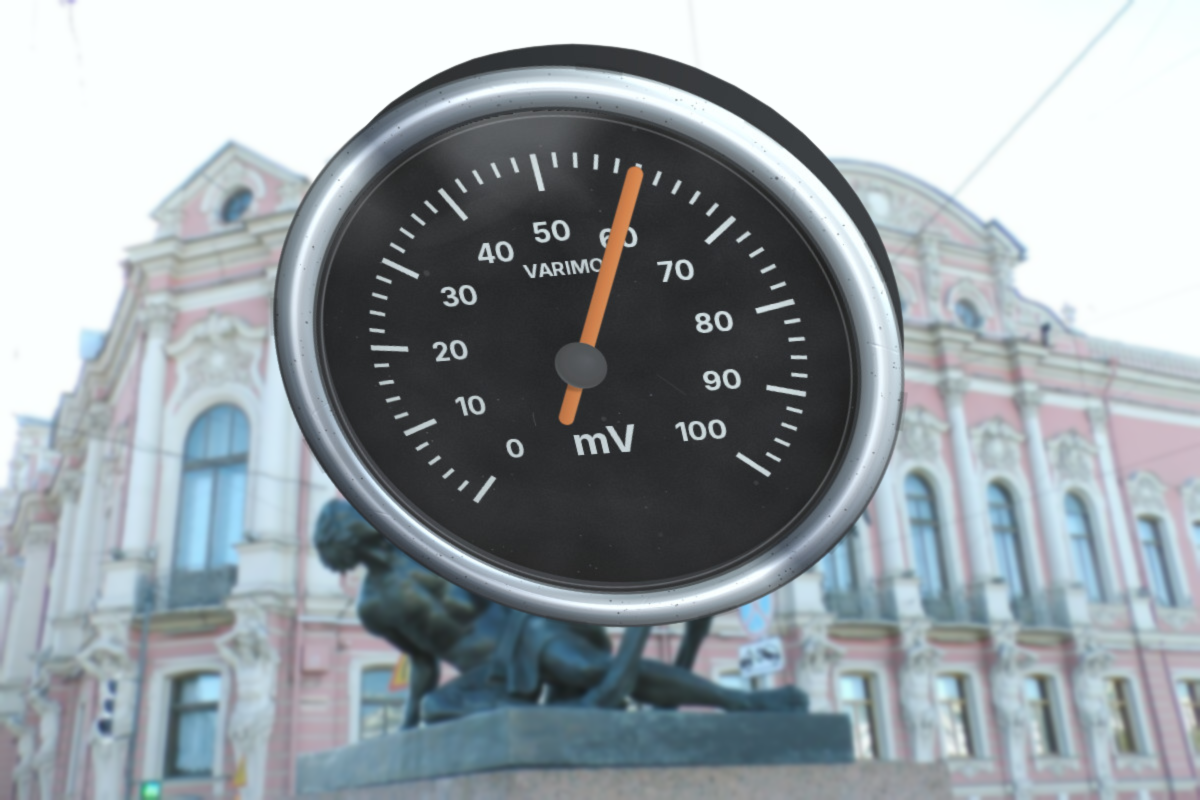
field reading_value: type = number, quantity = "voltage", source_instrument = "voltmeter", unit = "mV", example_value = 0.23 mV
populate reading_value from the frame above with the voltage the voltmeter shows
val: 60 mV
